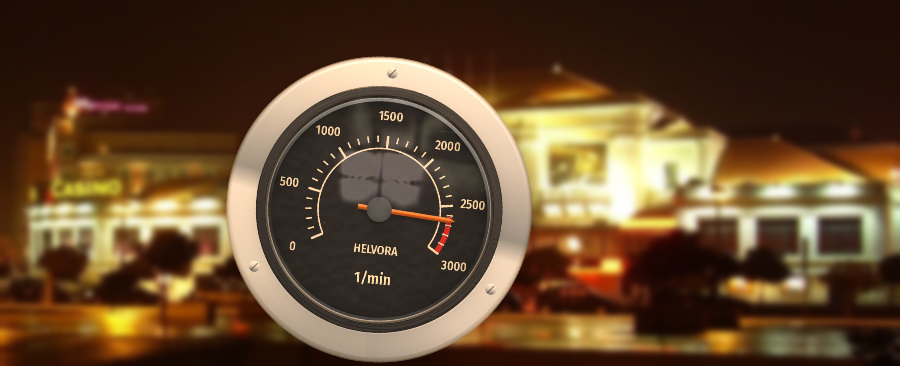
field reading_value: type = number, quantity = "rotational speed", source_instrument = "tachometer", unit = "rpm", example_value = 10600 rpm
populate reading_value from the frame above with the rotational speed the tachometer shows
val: 2650 rpm
